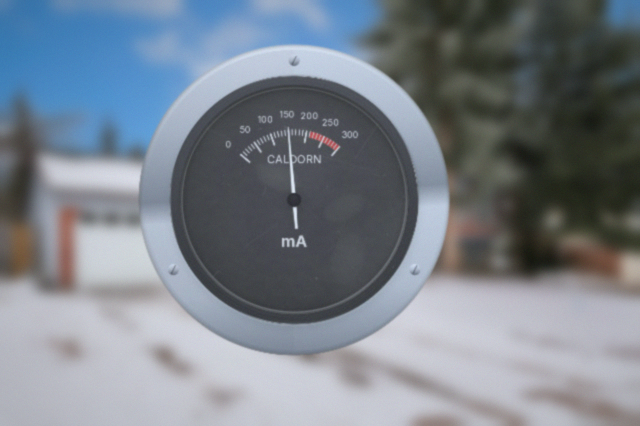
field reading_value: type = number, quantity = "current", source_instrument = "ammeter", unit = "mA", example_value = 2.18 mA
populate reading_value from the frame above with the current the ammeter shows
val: 150 mA
